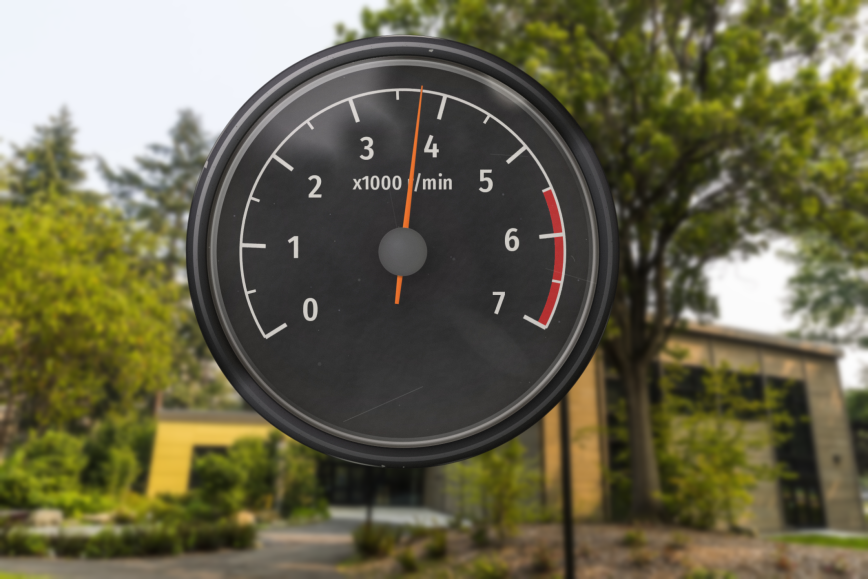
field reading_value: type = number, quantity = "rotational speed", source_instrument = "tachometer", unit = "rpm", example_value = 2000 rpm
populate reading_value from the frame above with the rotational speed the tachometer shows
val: 3750 rpm
